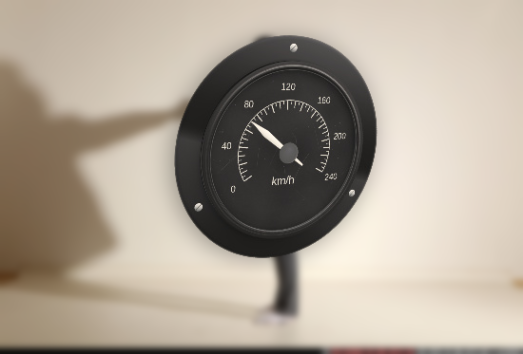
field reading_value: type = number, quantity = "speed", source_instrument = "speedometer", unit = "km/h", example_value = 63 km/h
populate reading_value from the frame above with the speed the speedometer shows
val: 70 km/h
